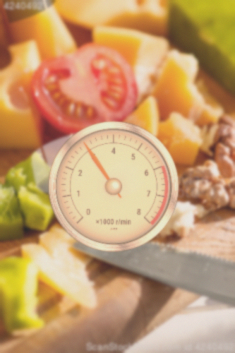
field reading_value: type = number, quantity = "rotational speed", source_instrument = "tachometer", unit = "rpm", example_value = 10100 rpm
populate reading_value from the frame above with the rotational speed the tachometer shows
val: 3000 rpm
